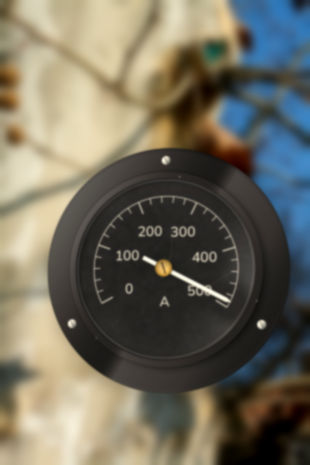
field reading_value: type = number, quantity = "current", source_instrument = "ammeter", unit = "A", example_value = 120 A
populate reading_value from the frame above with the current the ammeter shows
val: 490 A
